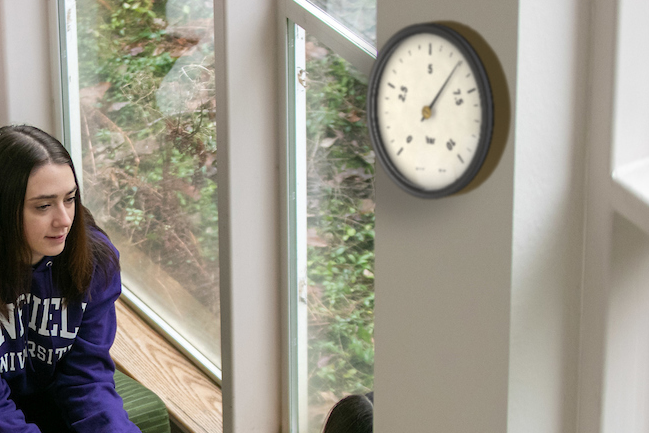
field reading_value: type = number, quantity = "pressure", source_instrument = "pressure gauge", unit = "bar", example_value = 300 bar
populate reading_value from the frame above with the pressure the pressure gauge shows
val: 6.5 bar
